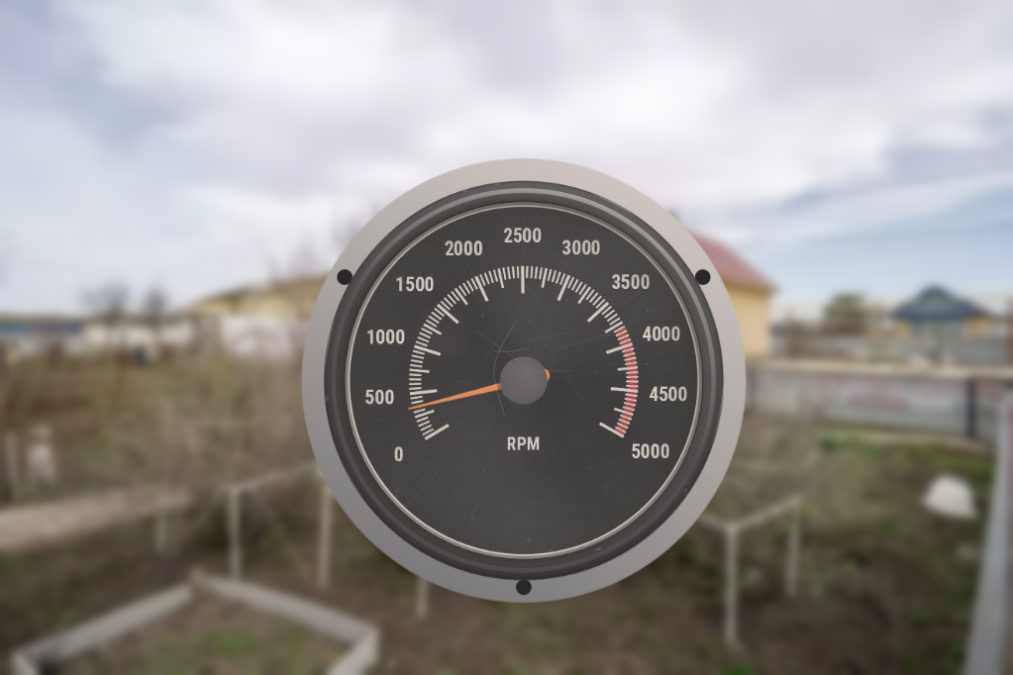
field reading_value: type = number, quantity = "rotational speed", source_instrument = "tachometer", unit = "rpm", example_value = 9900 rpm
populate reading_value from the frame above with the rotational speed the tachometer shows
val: 350 rpm
